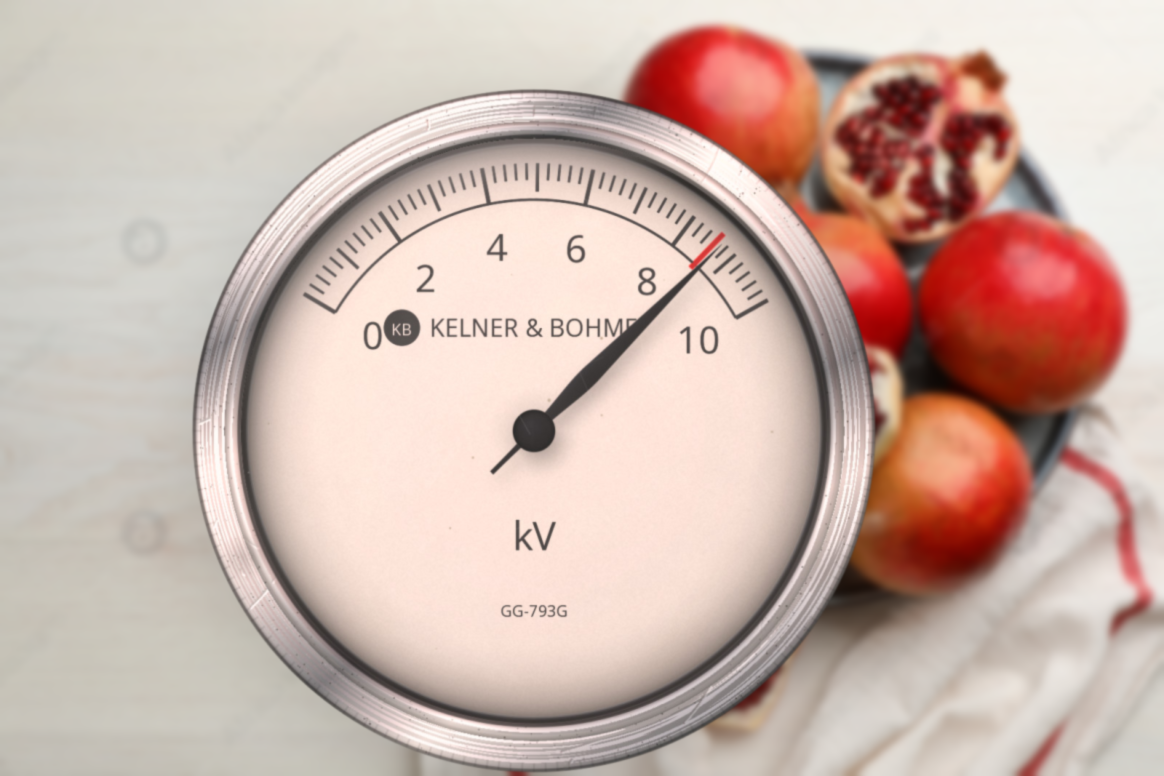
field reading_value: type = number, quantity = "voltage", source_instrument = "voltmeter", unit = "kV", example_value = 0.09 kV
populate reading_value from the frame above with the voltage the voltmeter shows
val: 8.7 kV
